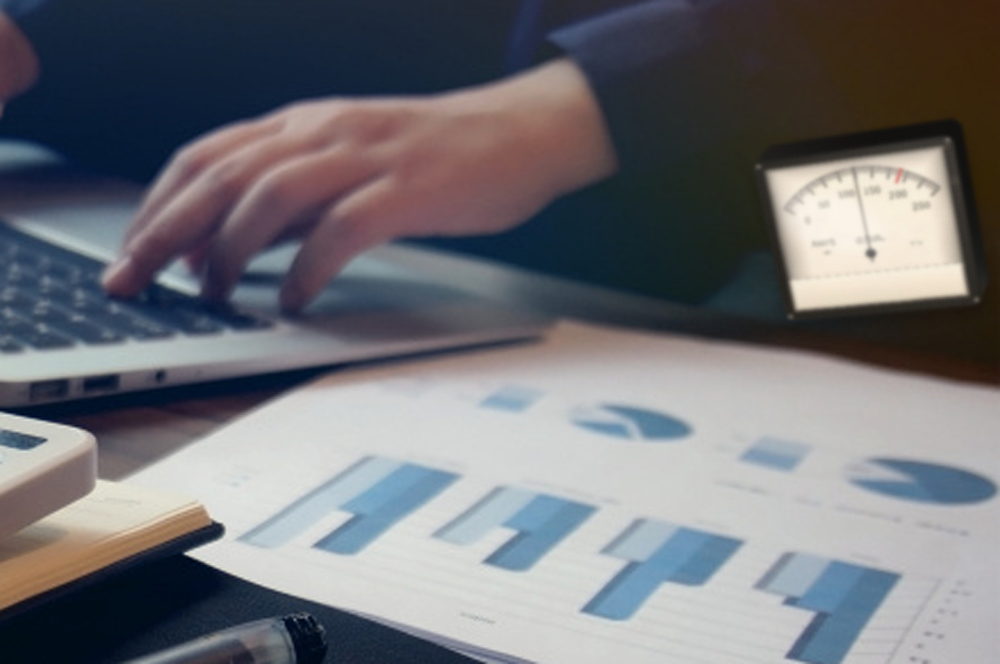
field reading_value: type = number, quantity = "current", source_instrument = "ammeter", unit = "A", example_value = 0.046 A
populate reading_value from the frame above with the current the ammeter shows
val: 125 A
